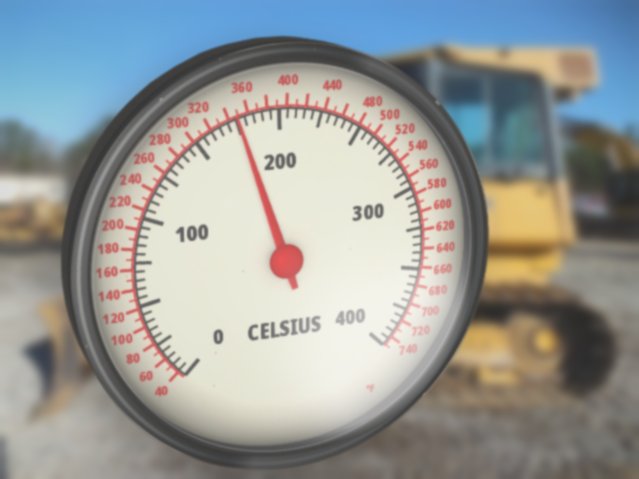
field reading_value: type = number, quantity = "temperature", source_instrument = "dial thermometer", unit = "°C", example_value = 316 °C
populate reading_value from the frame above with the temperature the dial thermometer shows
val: 175 °C
